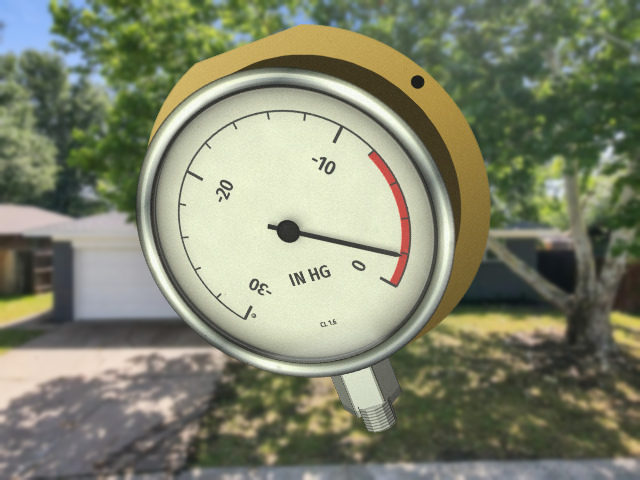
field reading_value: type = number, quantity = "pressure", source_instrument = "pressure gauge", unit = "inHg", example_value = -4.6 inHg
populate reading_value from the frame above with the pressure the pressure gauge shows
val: -2 inHg
